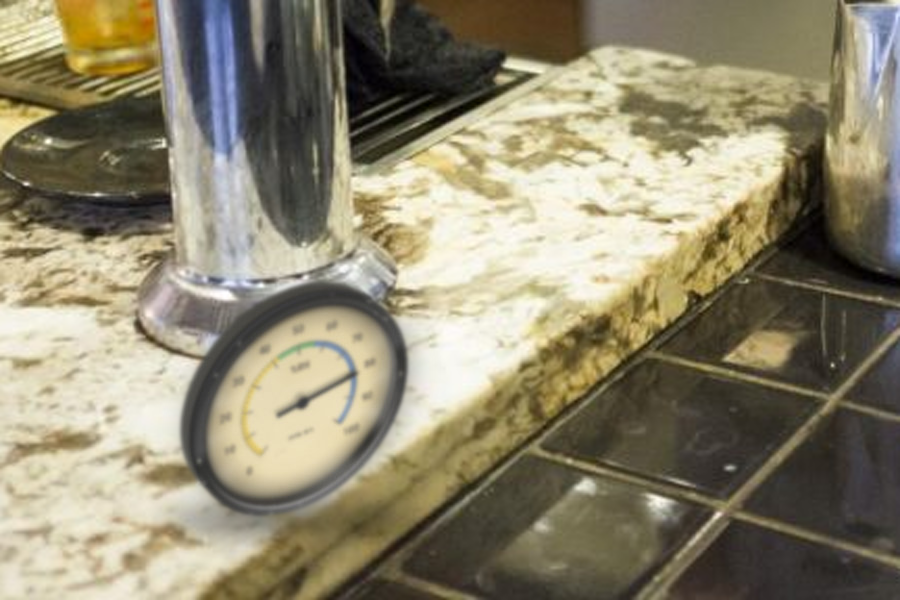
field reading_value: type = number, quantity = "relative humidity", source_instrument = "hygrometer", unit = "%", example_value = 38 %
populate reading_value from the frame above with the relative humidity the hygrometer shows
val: 80 %
